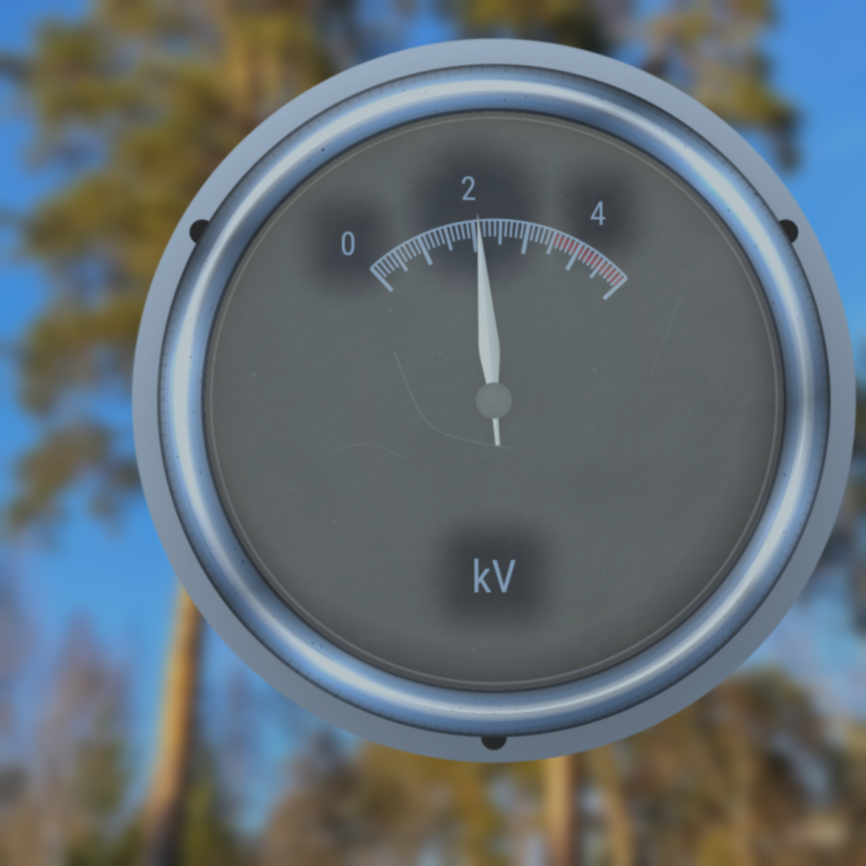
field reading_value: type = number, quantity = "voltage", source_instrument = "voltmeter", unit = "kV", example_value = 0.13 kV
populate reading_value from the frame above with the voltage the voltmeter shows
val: 2.1 kV
